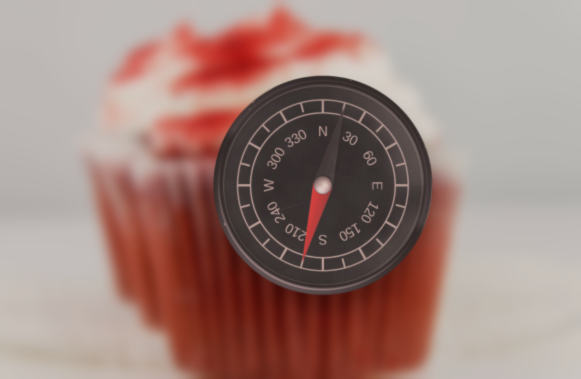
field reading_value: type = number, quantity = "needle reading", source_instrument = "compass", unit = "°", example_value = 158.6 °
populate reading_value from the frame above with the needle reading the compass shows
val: 195 °
